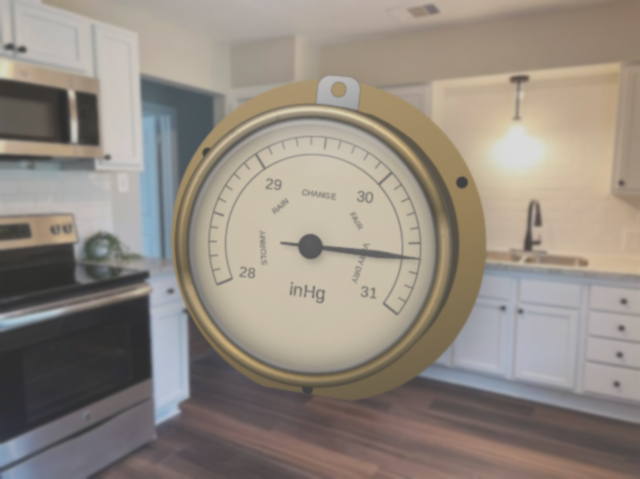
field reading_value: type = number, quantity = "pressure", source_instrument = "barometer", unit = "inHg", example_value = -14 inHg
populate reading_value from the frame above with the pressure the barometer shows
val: 30.6 inHg
